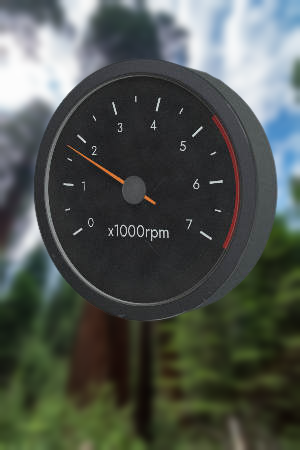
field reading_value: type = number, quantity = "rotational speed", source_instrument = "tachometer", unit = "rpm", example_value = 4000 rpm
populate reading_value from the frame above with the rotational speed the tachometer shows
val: 1750 rpm
